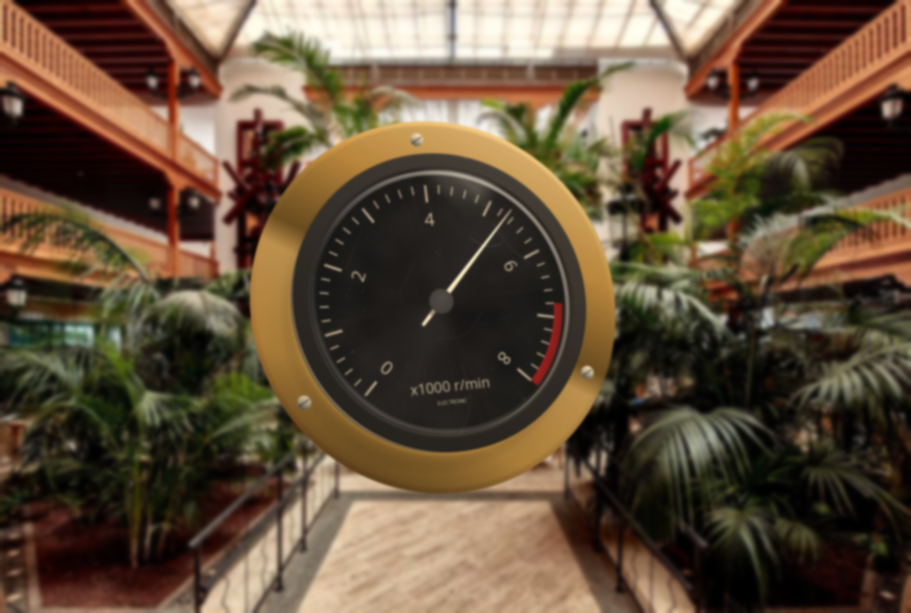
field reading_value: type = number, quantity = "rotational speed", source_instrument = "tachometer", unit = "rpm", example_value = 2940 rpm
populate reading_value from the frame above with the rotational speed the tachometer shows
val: 5300 rpm
